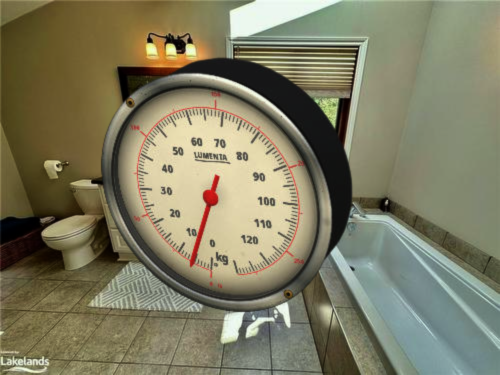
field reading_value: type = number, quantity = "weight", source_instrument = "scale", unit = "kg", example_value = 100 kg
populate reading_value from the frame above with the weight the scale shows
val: 5 kg
